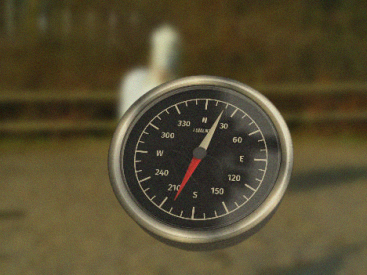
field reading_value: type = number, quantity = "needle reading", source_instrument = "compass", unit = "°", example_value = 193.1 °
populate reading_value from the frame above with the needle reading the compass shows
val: 200 °
